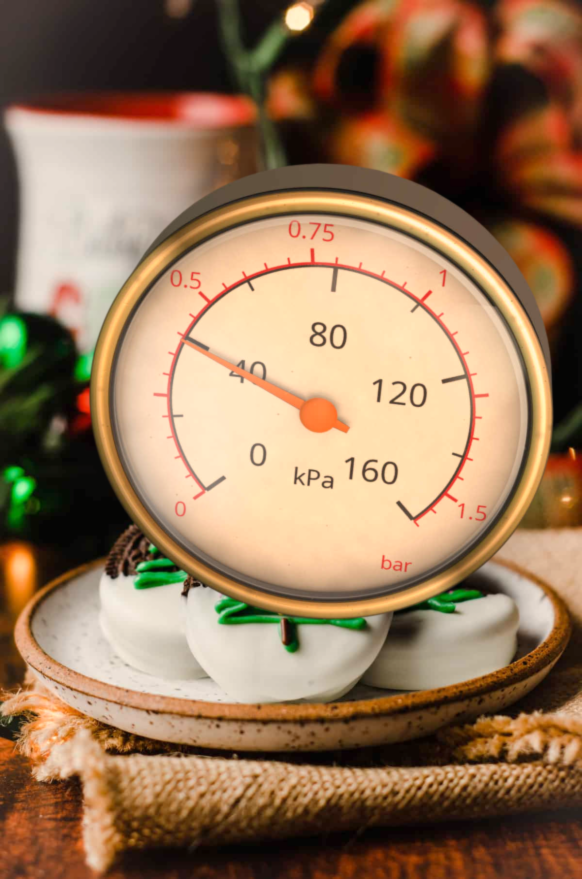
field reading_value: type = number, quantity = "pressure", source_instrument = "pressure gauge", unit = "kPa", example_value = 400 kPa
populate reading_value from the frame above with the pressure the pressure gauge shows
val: 40 kPa
